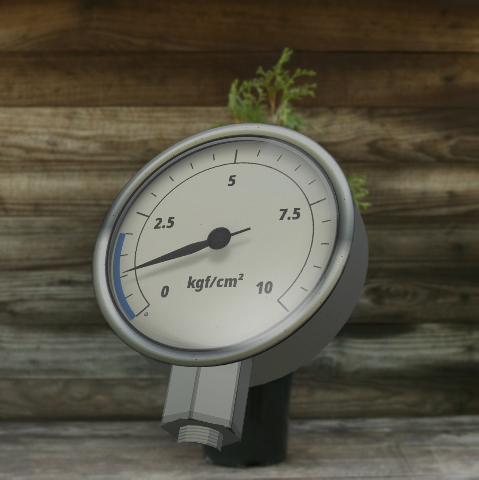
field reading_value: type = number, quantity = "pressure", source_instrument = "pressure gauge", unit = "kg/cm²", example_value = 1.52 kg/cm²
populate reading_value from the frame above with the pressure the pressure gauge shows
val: 1 kg/cm²
